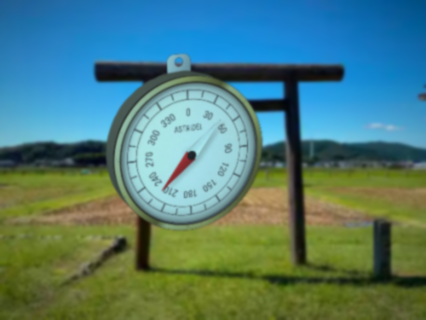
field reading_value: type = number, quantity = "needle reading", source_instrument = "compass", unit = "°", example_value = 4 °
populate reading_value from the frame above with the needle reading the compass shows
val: 225 °
